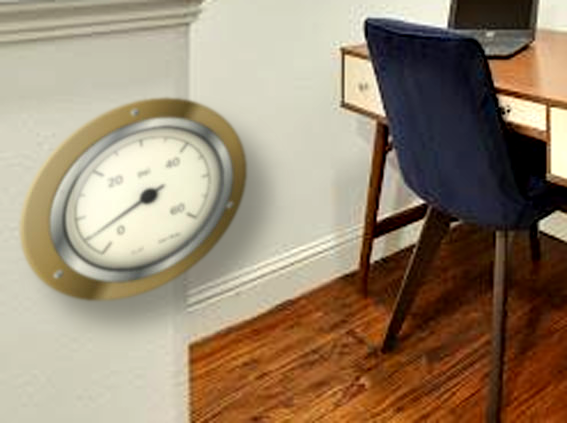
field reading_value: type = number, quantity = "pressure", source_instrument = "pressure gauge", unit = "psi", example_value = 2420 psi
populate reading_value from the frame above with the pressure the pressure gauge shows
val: 5 psi
